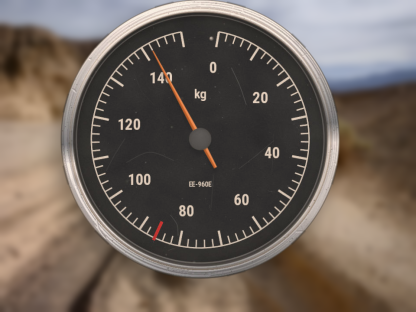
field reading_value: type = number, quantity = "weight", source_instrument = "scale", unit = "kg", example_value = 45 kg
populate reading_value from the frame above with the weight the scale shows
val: 142 kg
